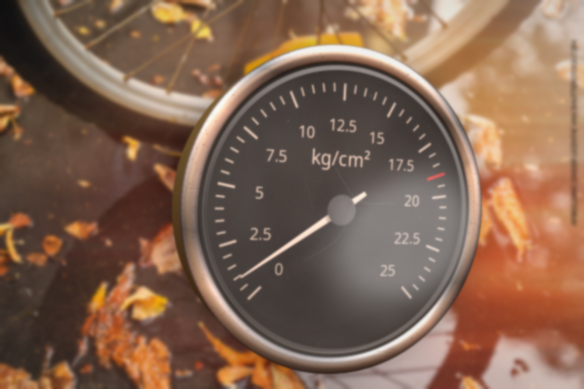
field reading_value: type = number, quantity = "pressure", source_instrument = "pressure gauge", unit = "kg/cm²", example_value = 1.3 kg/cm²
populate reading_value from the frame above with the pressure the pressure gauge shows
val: 1 kg/cm²
